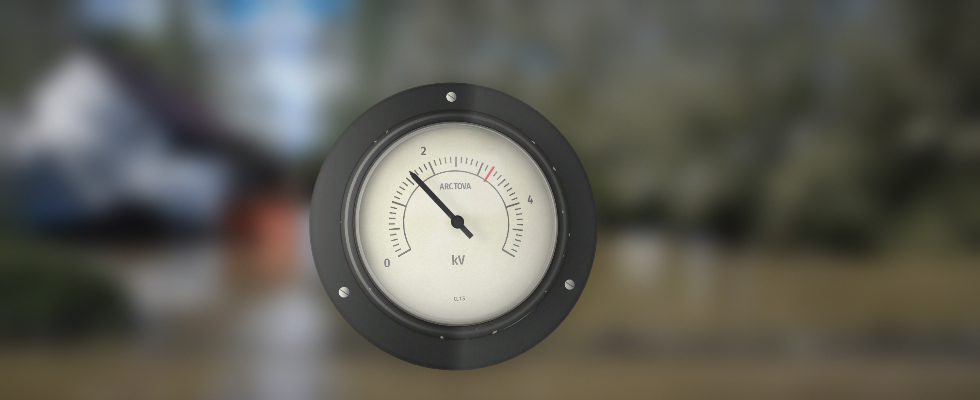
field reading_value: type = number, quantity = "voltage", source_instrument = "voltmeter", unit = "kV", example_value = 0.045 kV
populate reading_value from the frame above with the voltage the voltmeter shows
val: 1.6 kV
